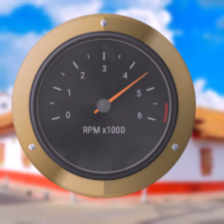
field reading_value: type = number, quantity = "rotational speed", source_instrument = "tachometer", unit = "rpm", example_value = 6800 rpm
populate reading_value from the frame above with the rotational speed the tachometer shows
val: 4500 rpm
